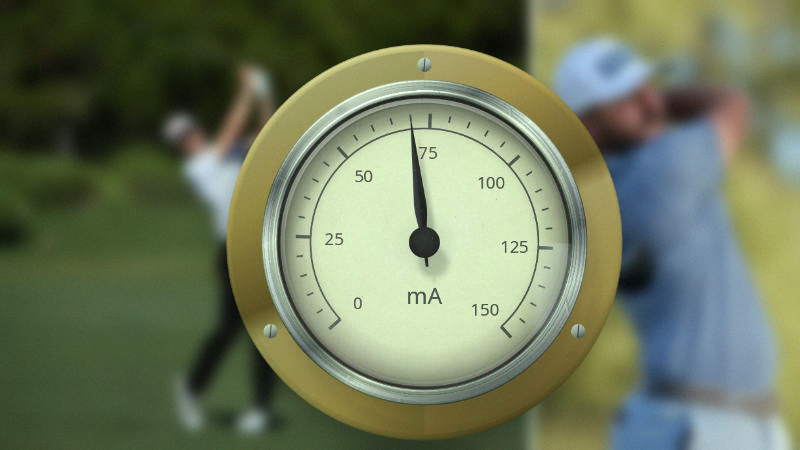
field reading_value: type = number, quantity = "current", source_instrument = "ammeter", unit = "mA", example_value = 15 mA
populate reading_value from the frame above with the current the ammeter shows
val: 70 mA
